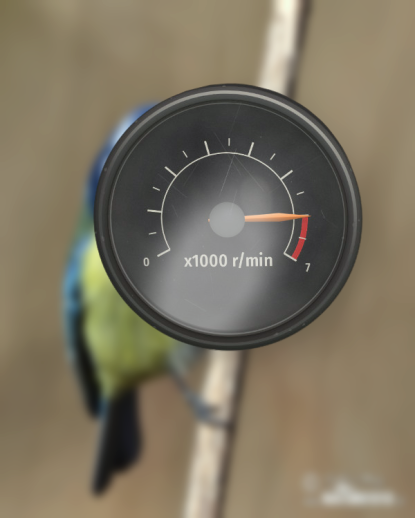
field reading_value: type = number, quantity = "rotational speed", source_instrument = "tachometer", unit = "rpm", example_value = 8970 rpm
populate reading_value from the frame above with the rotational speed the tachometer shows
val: 6000 rpm
